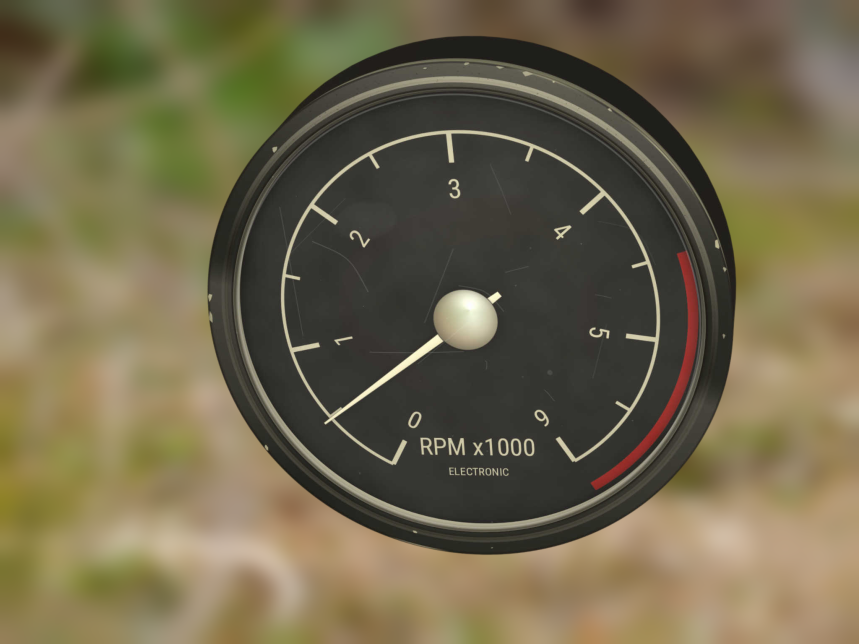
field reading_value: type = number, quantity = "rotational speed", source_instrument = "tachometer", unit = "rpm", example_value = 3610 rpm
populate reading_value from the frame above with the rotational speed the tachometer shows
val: 500 rpm
